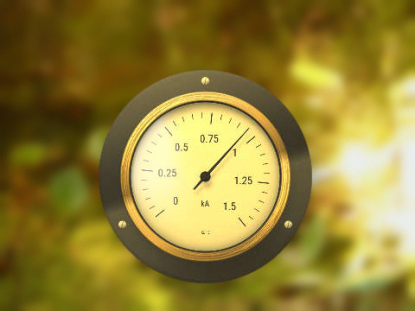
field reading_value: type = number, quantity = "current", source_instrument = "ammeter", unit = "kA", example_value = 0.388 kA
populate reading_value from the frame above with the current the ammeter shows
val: 0.95 kA
